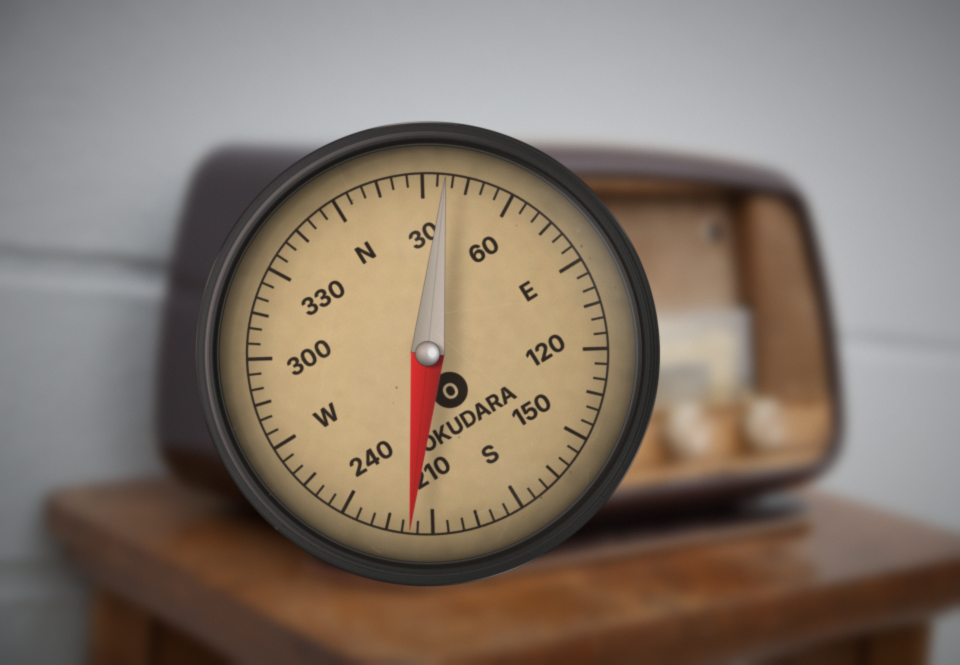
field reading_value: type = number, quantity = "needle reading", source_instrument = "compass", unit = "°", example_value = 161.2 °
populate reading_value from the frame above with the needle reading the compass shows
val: 217.5 °
